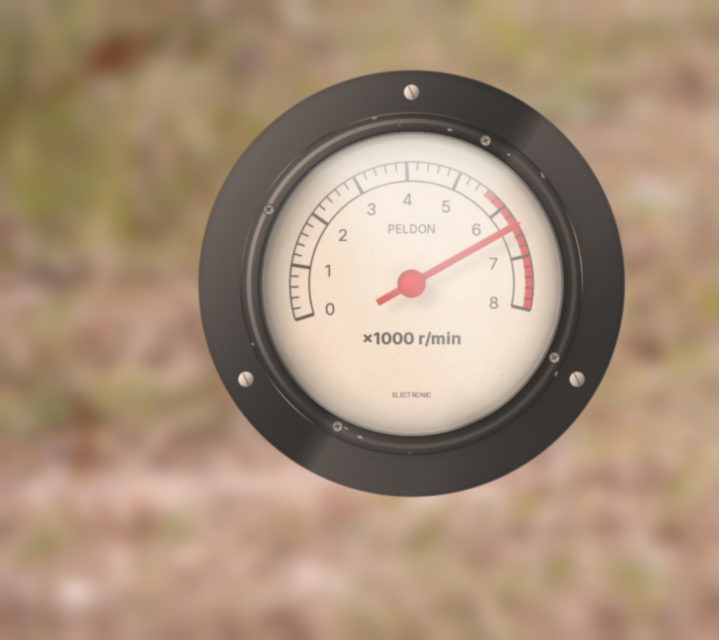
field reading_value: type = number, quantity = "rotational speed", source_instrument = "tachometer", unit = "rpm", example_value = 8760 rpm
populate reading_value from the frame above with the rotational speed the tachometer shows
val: 6400 rpm
